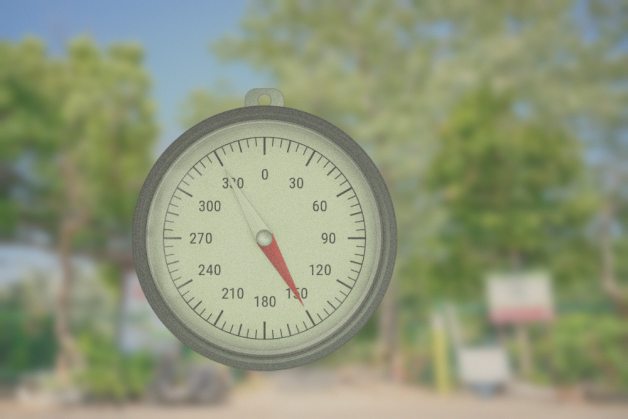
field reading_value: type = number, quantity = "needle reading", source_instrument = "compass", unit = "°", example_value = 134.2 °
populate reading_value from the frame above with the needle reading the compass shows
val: 150 °
